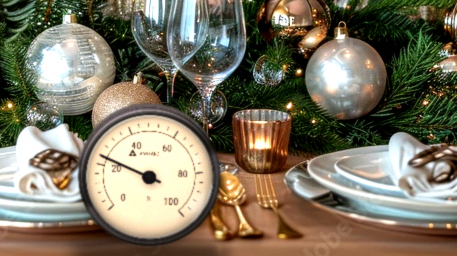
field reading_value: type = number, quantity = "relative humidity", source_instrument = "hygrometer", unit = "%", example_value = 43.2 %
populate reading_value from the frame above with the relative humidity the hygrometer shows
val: 24 %
